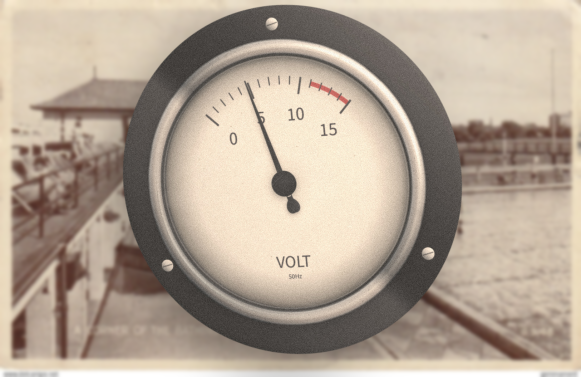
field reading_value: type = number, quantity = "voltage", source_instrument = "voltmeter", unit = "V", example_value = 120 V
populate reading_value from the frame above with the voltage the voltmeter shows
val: 5 V
